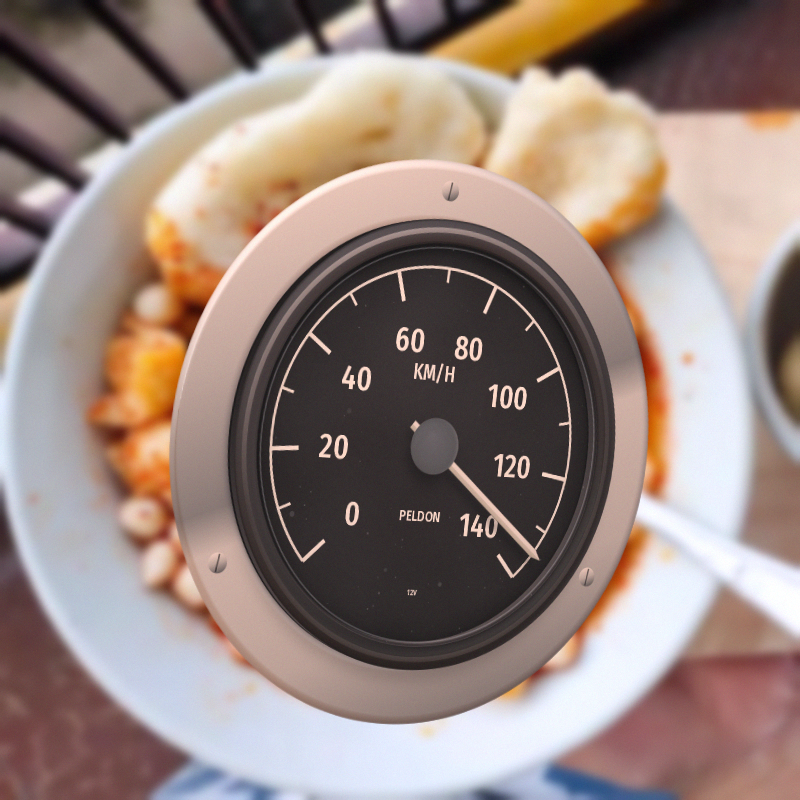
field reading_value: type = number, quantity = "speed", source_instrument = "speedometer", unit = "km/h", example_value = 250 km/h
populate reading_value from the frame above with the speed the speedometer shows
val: 135 km/h
